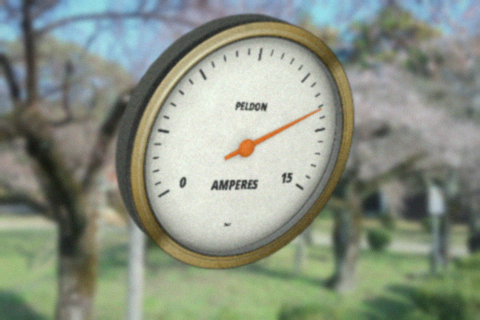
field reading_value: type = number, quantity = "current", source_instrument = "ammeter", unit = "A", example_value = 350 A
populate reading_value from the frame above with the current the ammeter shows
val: 11.5 A
